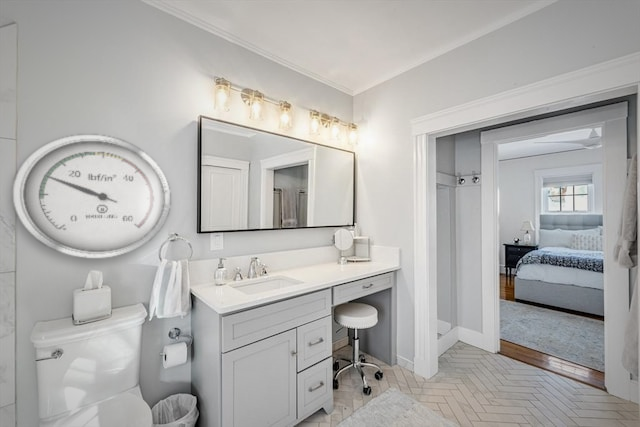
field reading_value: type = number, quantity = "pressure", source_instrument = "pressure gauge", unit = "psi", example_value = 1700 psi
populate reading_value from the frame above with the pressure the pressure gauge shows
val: 15 psi
